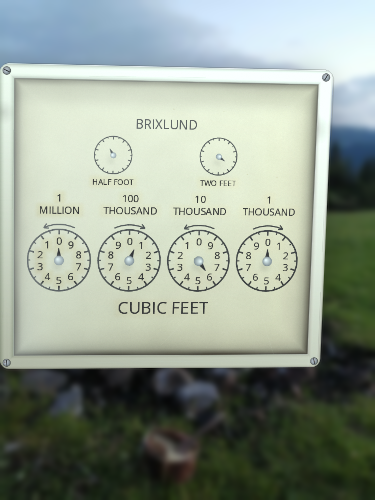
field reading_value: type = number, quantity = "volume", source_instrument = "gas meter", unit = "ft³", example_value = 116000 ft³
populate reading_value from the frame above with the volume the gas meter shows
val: 6000 ft³
